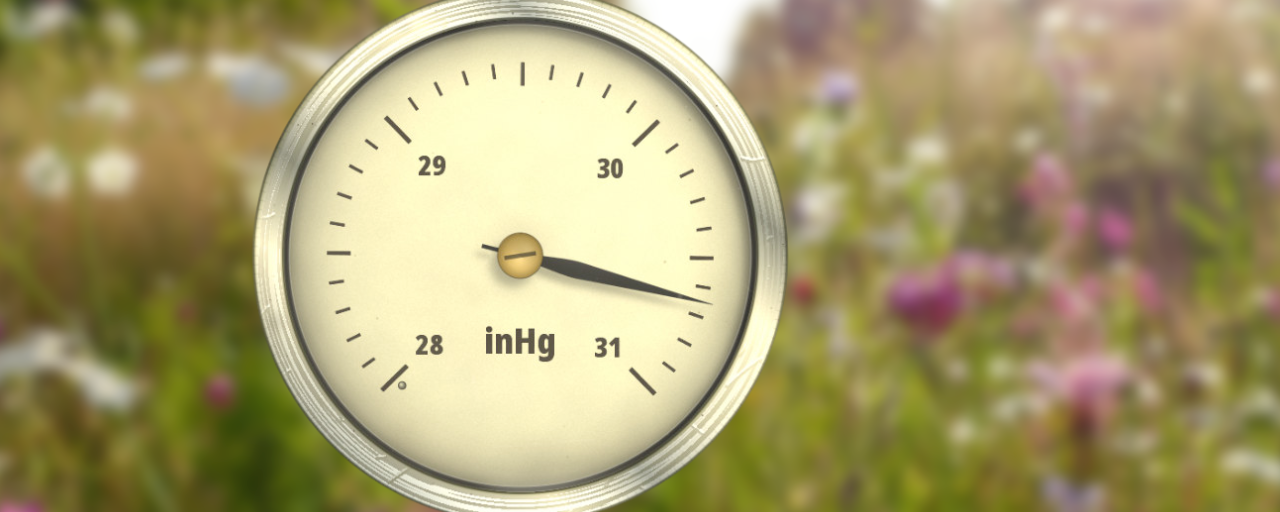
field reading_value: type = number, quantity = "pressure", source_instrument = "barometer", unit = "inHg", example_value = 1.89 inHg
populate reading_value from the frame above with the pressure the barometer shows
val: 30.65 inHg
